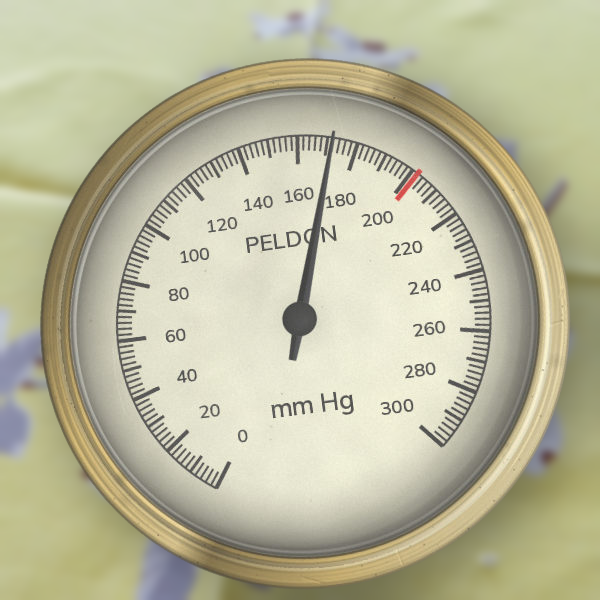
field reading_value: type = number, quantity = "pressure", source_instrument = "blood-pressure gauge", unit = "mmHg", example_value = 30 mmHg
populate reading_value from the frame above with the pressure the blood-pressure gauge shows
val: 172 mmHg
